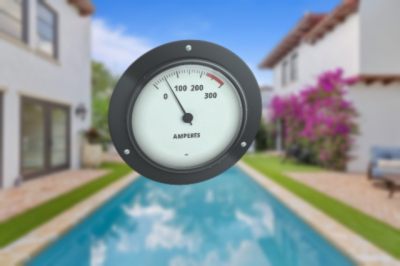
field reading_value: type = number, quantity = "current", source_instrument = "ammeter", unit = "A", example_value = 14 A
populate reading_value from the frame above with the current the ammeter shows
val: 50 A
